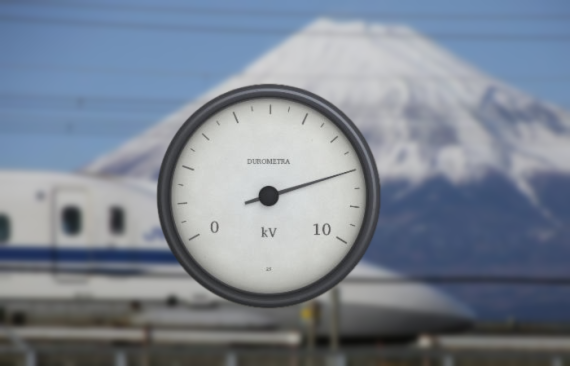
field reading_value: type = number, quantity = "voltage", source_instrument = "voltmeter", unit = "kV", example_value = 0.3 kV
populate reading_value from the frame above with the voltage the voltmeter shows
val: 8 kV
